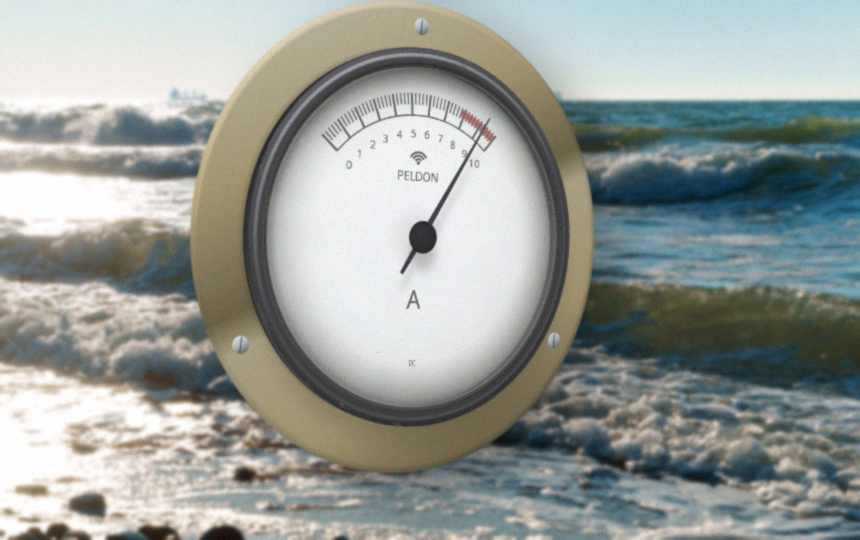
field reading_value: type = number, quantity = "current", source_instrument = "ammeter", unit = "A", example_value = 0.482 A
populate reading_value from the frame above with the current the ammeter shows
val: 9 A
